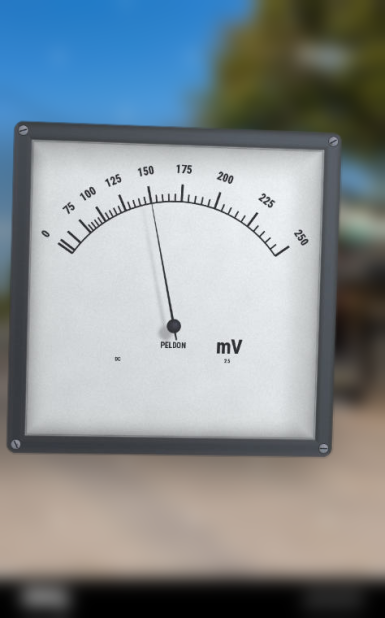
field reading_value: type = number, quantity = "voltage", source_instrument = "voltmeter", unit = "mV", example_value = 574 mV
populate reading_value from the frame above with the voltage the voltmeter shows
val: 150 mV
